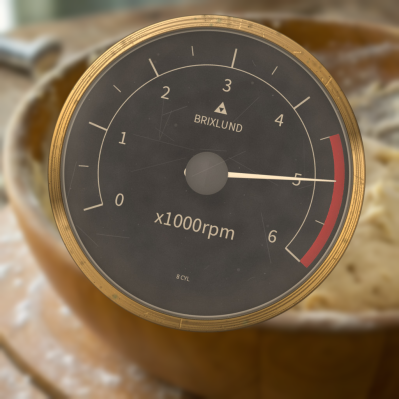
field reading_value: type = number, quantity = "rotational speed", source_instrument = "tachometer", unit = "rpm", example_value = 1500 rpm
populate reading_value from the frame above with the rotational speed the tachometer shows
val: 5000 rpm
